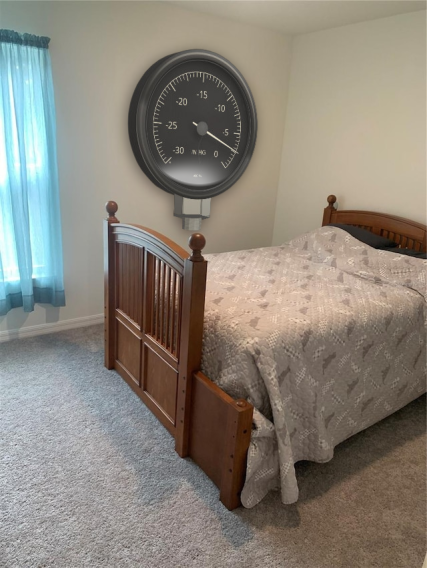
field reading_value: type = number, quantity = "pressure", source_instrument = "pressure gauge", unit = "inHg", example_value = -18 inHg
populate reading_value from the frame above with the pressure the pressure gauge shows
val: -2.5 inHg
